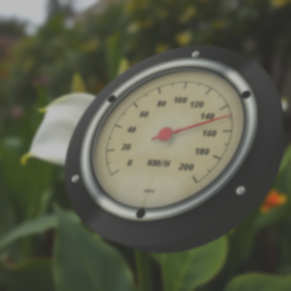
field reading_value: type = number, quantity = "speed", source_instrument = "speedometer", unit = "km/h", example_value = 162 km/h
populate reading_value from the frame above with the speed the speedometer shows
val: 150 km/h
